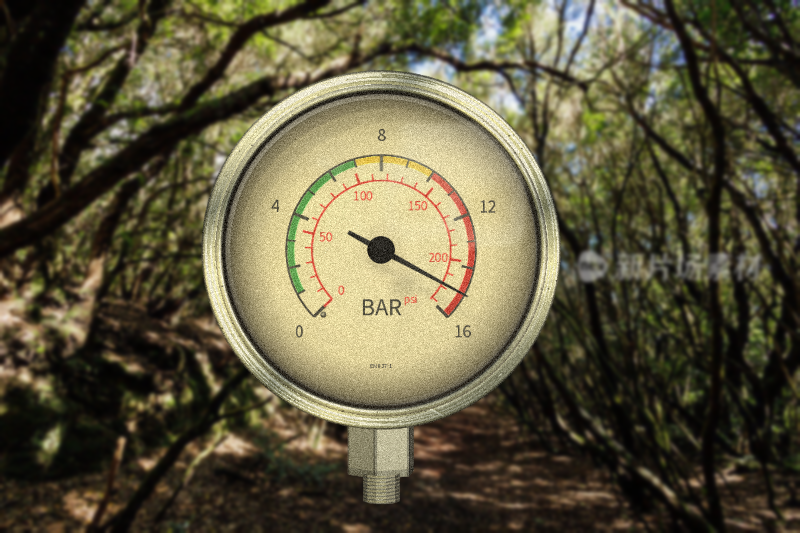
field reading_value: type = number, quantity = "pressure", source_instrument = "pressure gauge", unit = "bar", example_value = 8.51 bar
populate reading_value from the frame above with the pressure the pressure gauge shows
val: 15 bar
